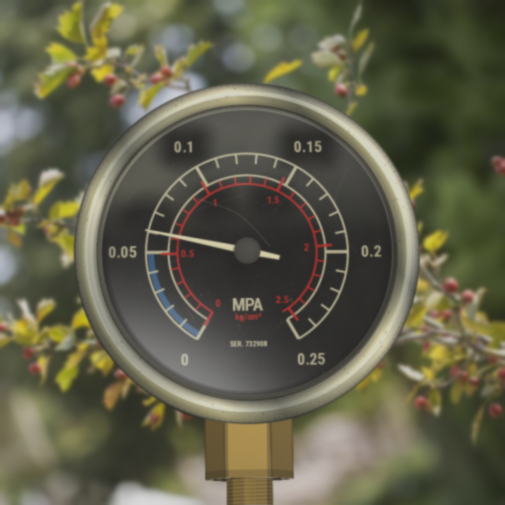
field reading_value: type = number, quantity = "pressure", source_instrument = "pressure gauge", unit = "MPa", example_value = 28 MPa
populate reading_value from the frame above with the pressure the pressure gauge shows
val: 0.06 MPa
